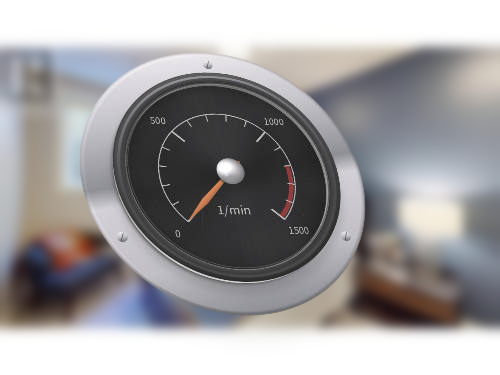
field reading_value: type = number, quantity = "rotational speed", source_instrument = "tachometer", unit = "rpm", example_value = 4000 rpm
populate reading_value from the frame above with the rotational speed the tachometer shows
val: 0 rpm
